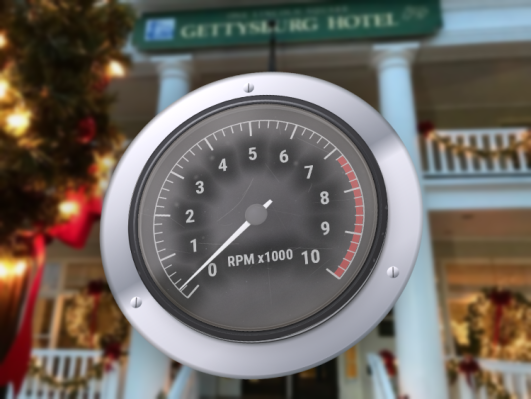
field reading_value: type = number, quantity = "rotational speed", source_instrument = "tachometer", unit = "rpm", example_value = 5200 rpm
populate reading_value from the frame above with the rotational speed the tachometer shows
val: 200 rpm
